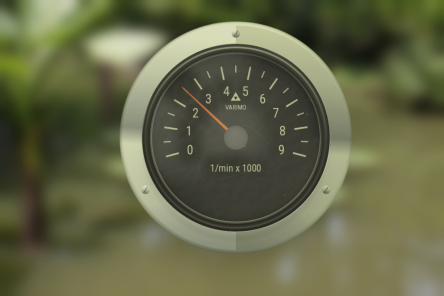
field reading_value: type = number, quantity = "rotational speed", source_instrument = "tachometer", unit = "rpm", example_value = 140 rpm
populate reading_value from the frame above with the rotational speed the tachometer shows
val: 2500 rpm
